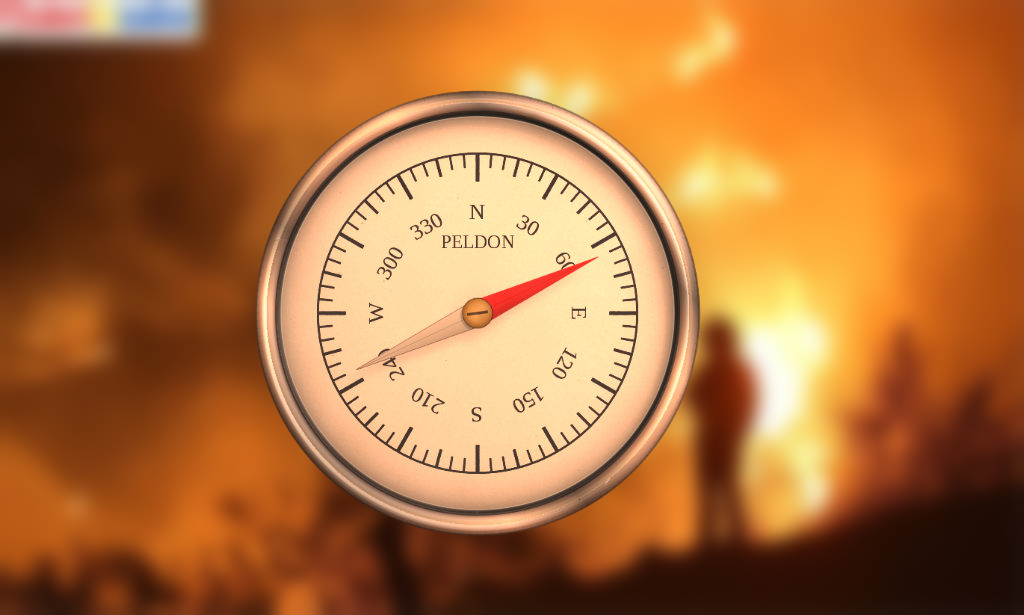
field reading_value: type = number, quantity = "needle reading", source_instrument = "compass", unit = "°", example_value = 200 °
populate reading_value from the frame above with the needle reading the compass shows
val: 65 °
